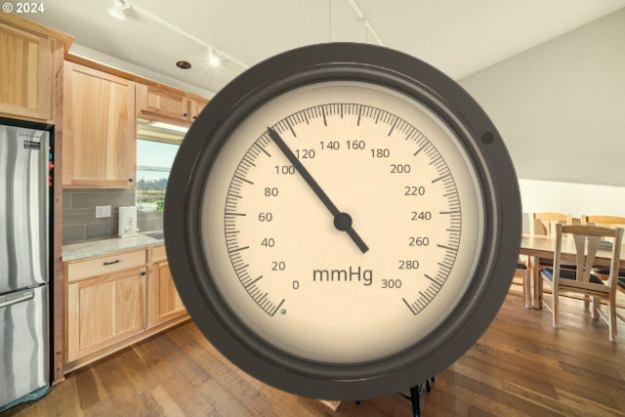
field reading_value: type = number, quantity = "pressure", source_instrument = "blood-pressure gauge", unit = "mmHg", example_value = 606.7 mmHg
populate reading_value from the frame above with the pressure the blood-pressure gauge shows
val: 110 mmHg
